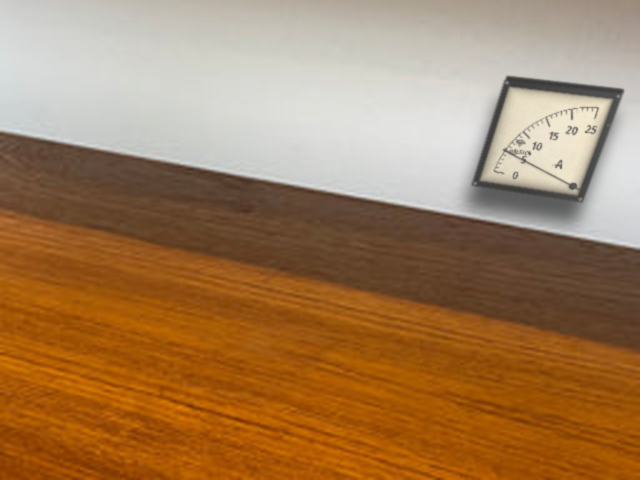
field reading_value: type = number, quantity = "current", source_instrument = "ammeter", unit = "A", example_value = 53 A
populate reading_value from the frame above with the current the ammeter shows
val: 5 A
